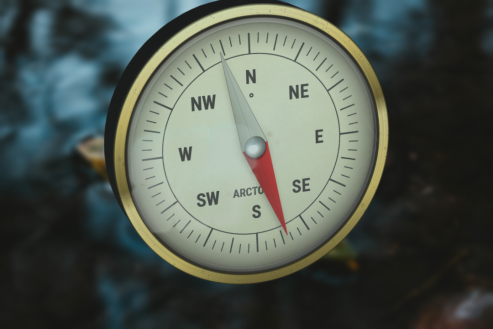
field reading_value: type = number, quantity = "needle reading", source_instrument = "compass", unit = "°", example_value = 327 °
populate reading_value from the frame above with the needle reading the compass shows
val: 162.5 °
